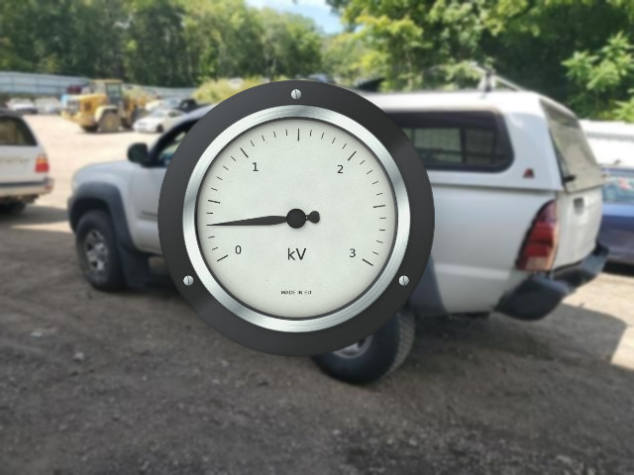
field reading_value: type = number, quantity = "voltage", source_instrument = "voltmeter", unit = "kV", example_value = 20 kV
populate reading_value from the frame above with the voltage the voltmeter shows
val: 0.3 kV
